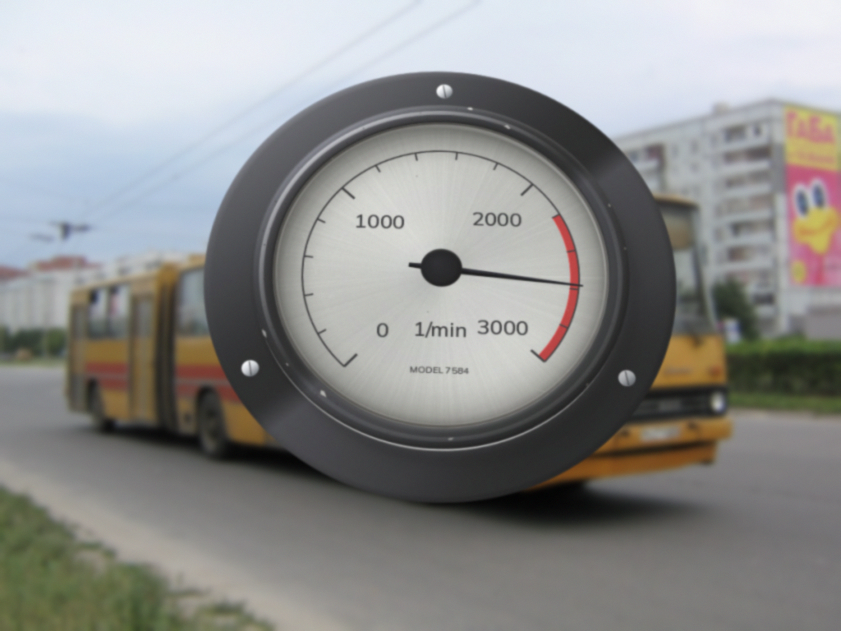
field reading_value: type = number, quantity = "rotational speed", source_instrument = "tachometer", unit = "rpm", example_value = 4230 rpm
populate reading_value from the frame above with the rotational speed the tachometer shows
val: 2600 rpm
